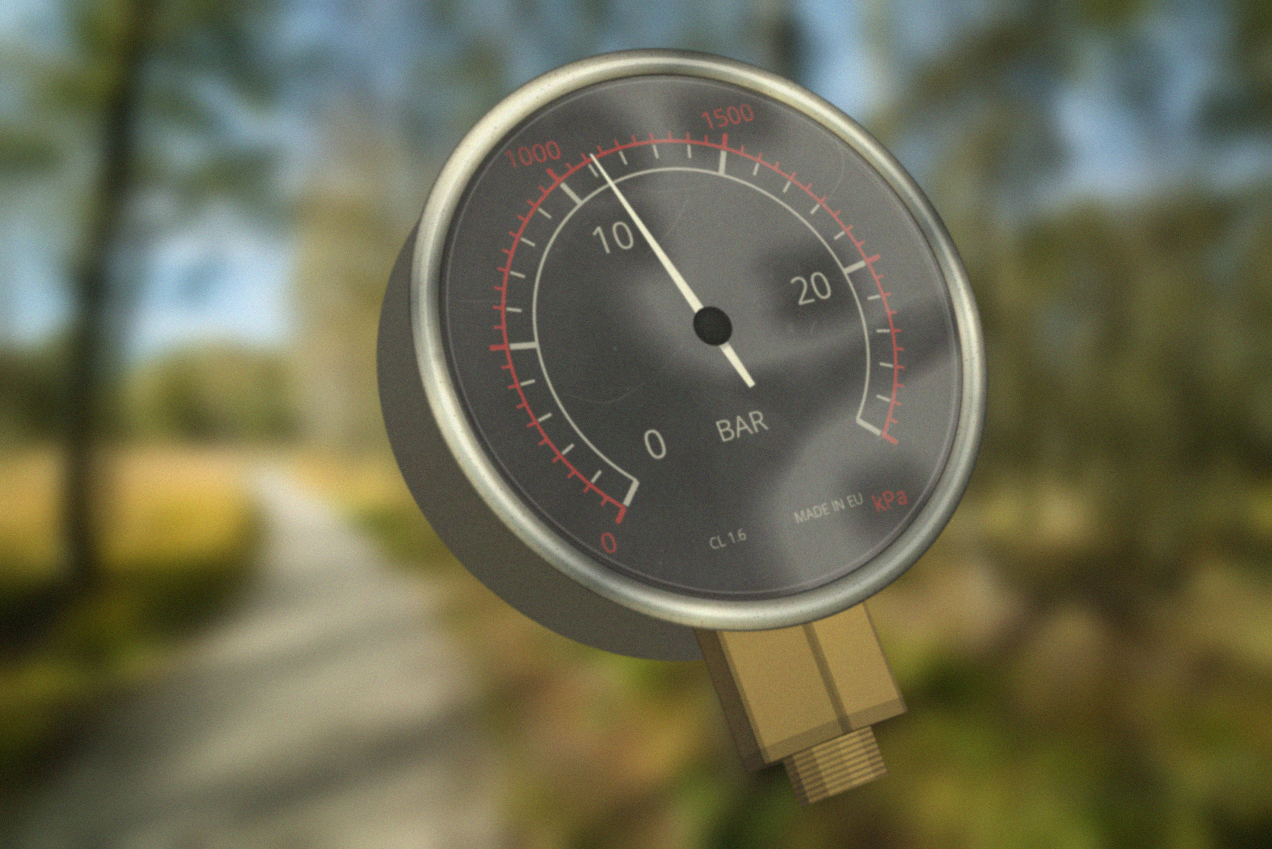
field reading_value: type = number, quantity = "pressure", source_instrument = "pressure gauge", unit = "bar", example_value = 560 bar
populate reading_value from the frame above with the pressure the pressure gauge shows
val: 11 bar
